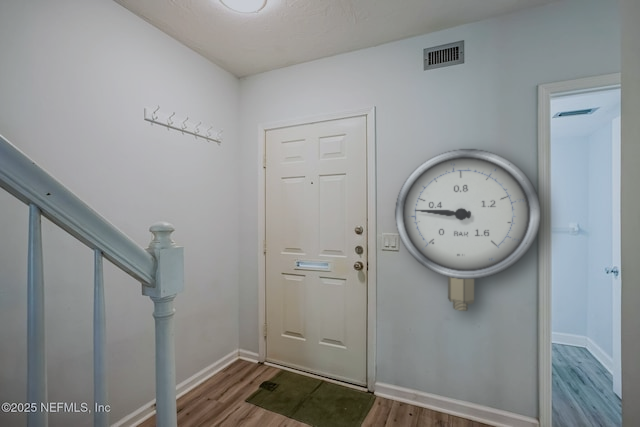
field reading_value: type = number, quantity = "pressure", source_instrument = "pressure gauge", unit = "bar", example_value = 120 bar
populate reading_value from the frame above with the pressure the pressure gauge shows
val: 0.3 bar
